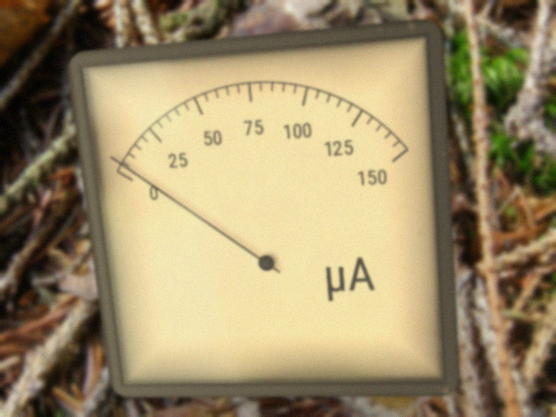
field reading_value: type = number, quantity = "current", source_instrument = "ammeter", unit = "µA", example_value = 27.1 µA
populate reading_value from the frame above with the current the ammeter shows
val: 5 µA
